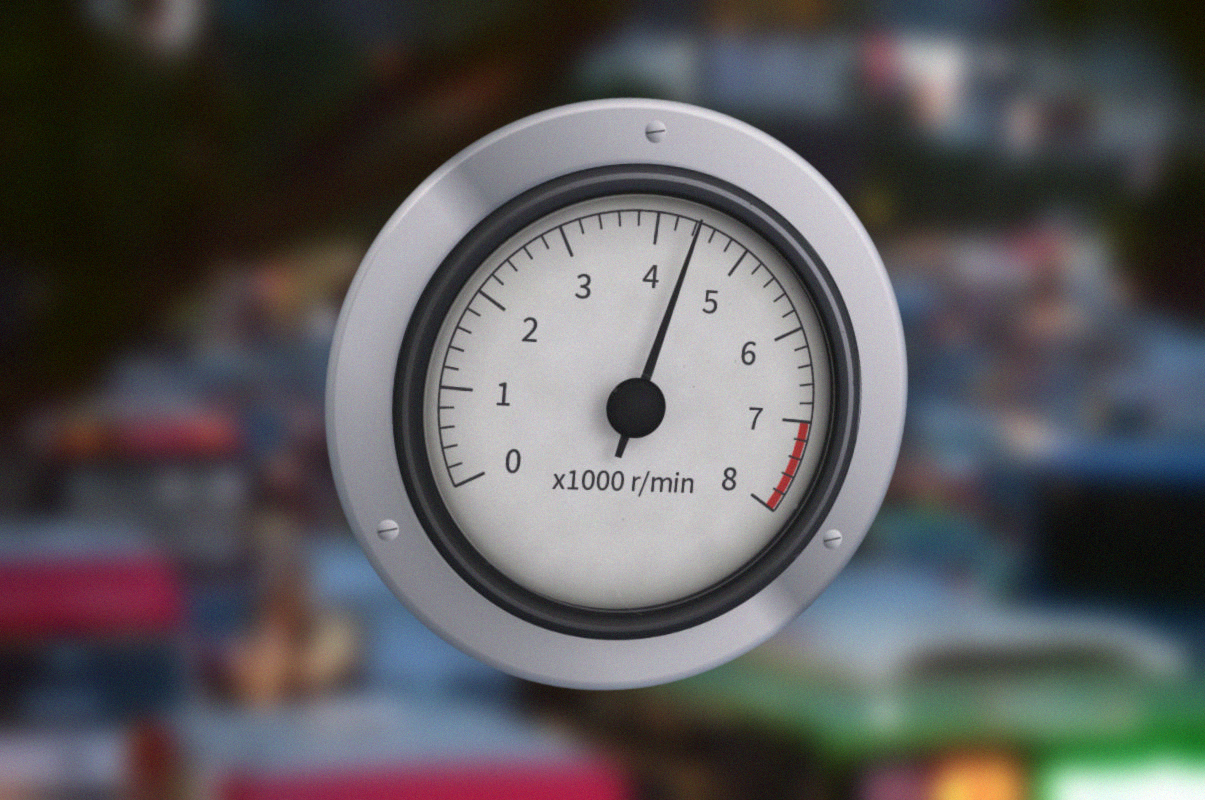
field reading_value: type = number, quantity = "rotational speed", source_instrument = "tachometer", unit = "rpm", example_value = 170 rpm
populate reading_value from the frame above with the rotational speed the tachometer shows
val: 4400 rpm
